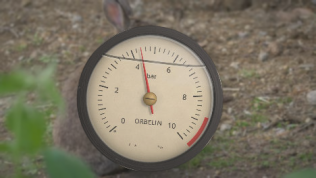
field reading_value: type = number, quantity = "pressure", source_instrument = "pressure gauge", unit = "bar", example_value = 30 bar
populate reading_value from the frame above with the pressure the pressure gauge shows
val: 4.4 bar
